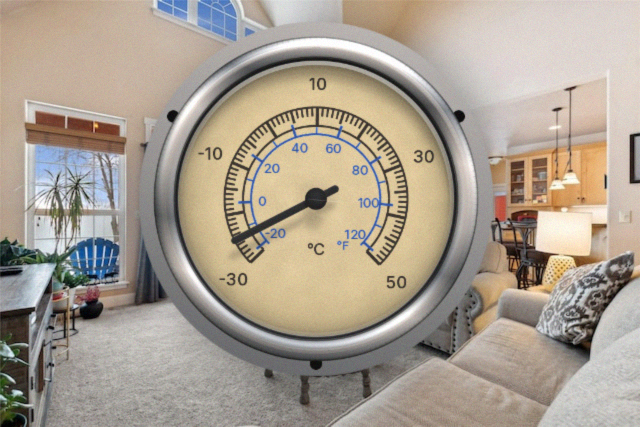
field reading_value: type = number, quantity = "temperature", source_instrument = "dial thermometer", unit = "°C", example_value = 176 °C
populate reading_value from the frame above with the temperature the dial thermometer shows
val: -25 °C
